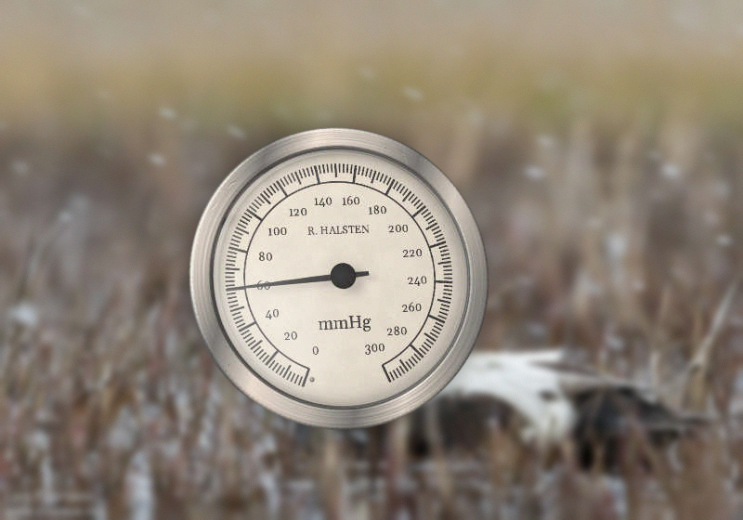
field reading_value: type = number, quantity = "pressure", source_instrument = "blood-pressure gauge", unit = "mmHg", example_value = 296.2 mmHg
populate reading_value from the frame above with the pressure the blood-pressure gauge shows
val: 60 mmHg
